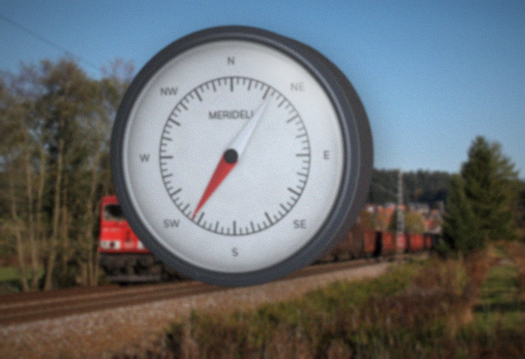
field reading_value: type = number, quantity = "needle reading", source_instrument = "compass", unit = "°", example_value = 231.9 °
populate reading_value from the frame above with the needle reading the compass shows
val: 215 °
